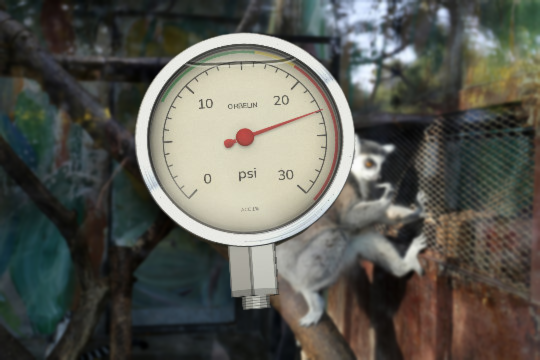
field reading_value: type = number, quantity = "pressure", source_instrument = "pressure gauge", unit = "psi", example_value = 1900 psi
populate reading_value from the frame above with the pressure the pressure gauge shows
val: 23 psi
